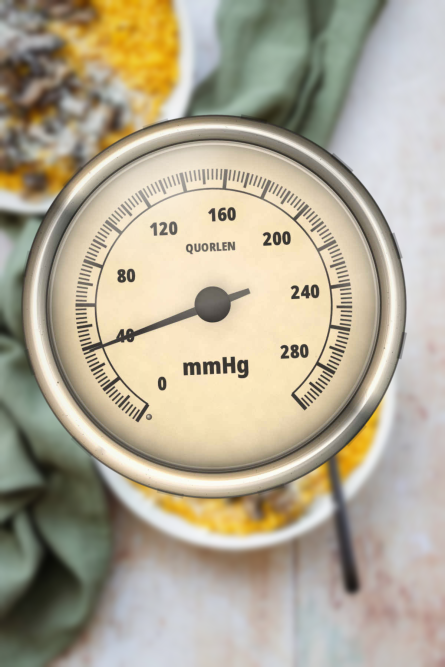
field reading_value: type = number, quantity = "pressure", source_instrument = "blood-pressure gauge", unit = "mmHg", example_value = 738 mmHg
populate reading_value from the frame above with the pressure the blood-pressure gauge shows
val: 38 mmHg
